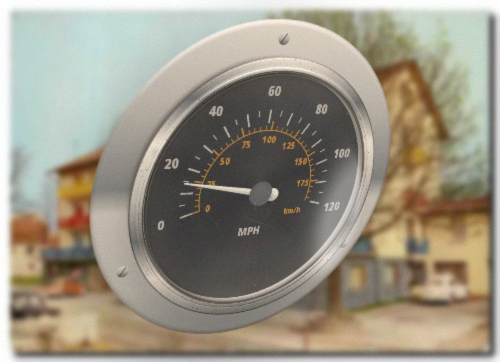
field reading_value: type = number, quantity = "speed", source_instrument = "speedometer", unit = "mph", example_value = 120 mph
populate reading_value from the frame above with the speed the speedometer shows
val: 15 mph
